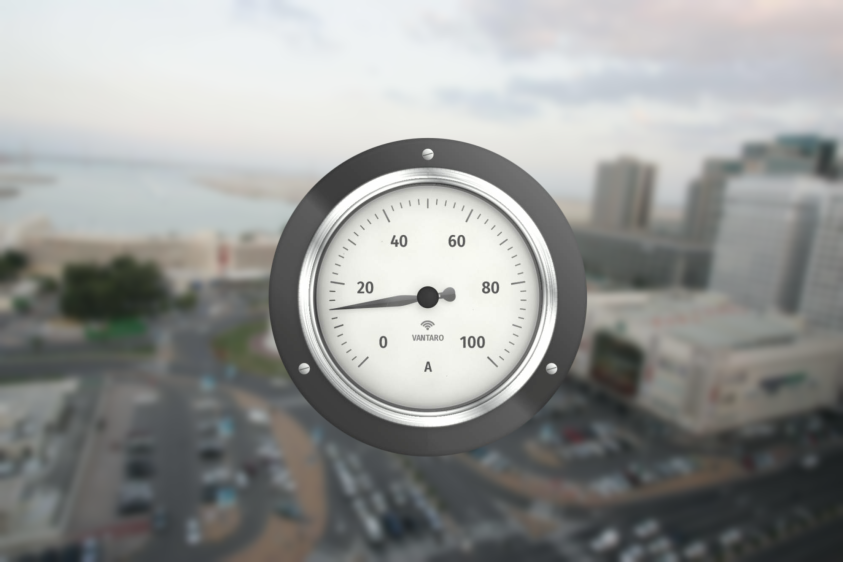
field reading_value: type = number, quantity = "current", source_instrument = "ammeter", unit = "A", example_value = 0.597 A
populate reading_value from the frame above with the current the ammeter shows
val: 14 A
